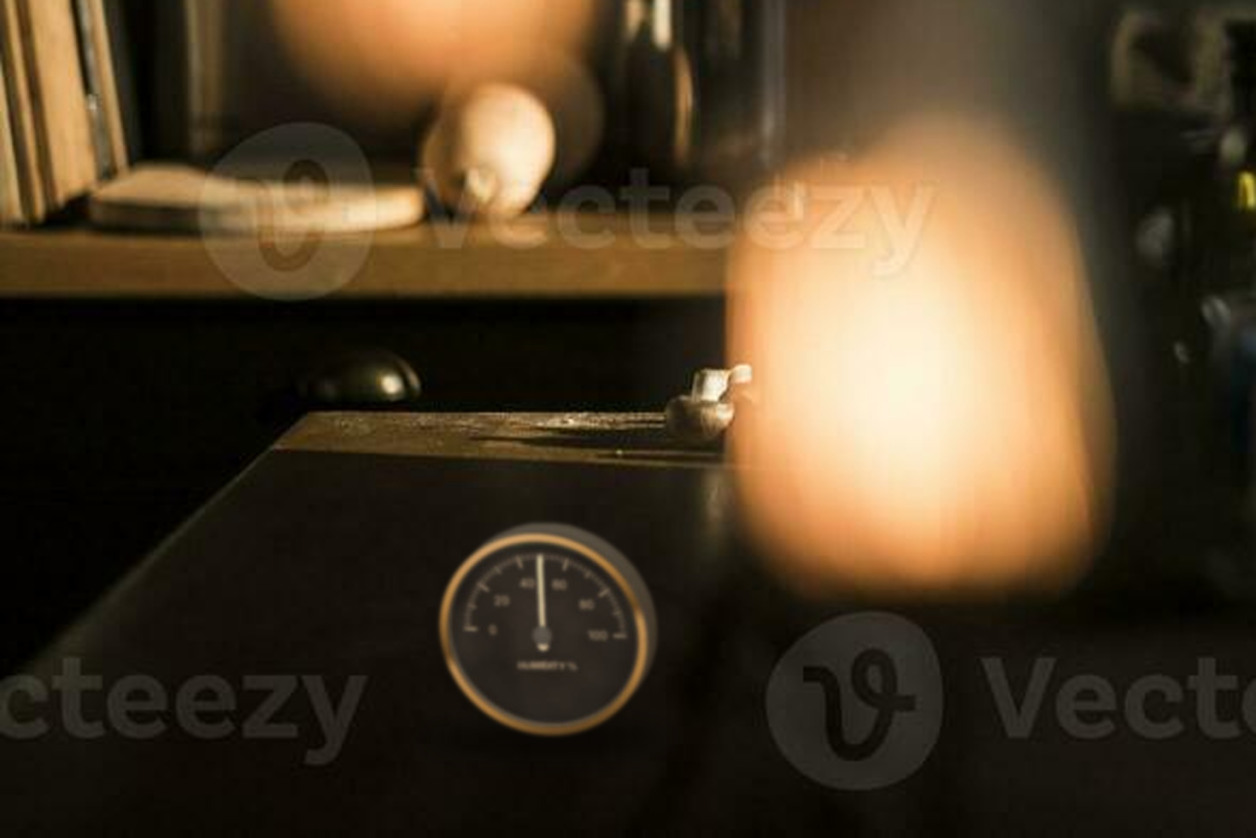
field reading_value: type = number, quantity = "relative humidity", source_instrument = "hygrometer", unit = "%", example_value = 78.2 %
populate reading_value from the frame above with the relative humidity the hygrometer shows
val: 50 %
